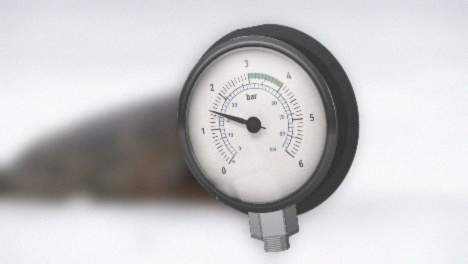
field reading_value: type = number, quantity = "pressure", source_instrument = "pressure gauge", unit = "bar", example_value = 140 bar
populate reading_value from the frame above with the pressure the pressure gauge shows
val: 1.5 bar
